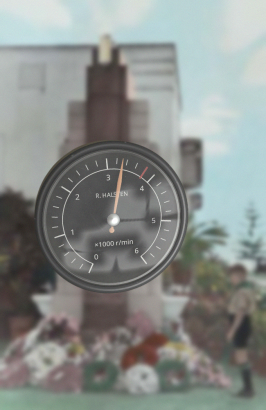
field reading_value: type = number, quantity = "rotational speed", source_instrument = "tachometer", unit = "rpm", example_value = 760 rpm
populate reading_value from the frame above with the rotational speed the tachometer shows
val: 3300 rpm
